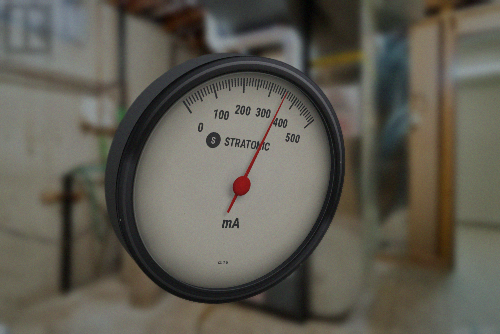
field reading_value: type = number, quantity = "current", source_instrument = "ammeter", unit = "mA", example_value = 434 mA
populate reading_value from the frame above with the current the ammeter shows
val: 350 mA
